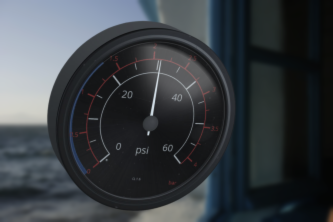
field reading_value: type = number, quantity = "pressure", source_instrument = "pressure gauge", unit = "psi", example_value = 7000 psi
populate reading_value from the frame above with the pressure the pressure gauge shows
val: 30 psi
